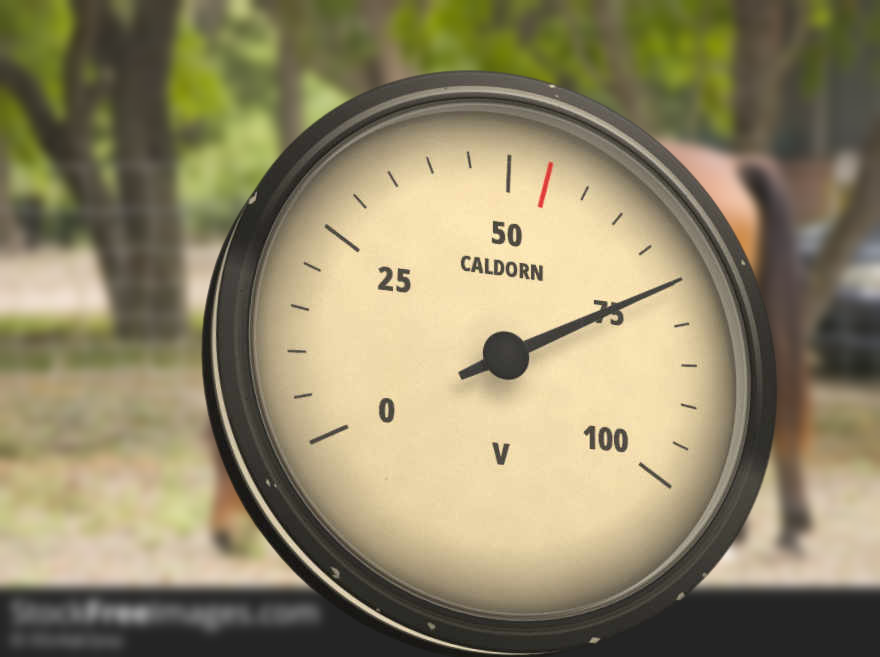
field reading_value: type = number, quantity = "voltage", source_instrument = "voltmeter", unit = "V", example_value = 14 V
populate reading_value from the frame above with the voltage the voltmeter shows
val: 75 V
